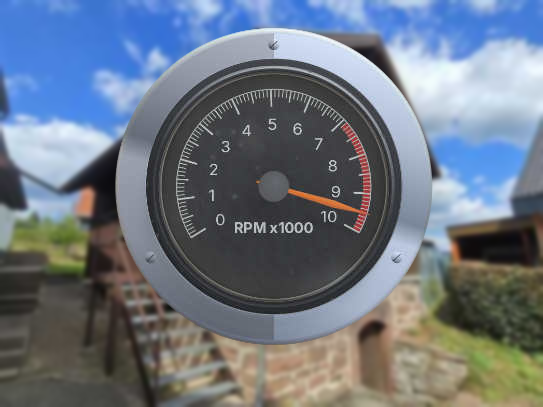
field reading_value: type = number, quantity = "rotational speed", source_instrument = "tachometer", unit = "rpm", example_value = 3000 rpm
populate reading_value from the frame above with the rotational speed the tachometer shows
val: 9500 rpm
